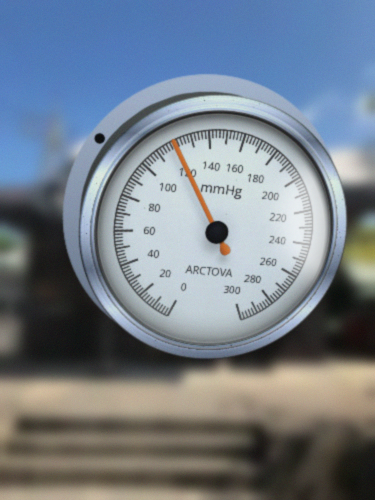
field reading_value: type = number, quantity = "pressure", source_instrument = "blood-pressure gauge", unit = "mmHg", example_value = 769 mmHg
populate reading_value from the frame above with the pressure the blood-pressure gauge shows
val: 120 mmHg
